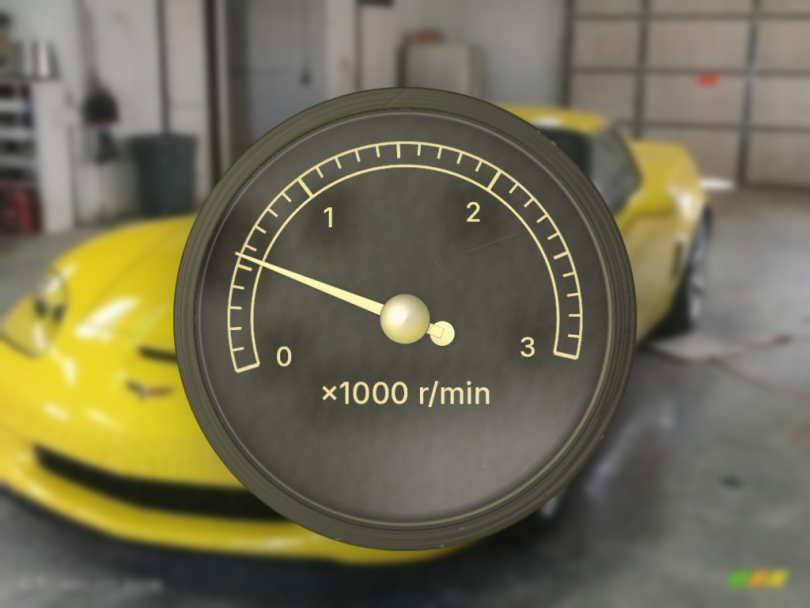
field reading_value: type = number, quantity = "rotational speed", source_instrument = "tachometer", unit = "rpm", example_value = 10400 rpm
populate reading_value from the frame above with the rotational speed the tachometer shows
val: 550 rpm
